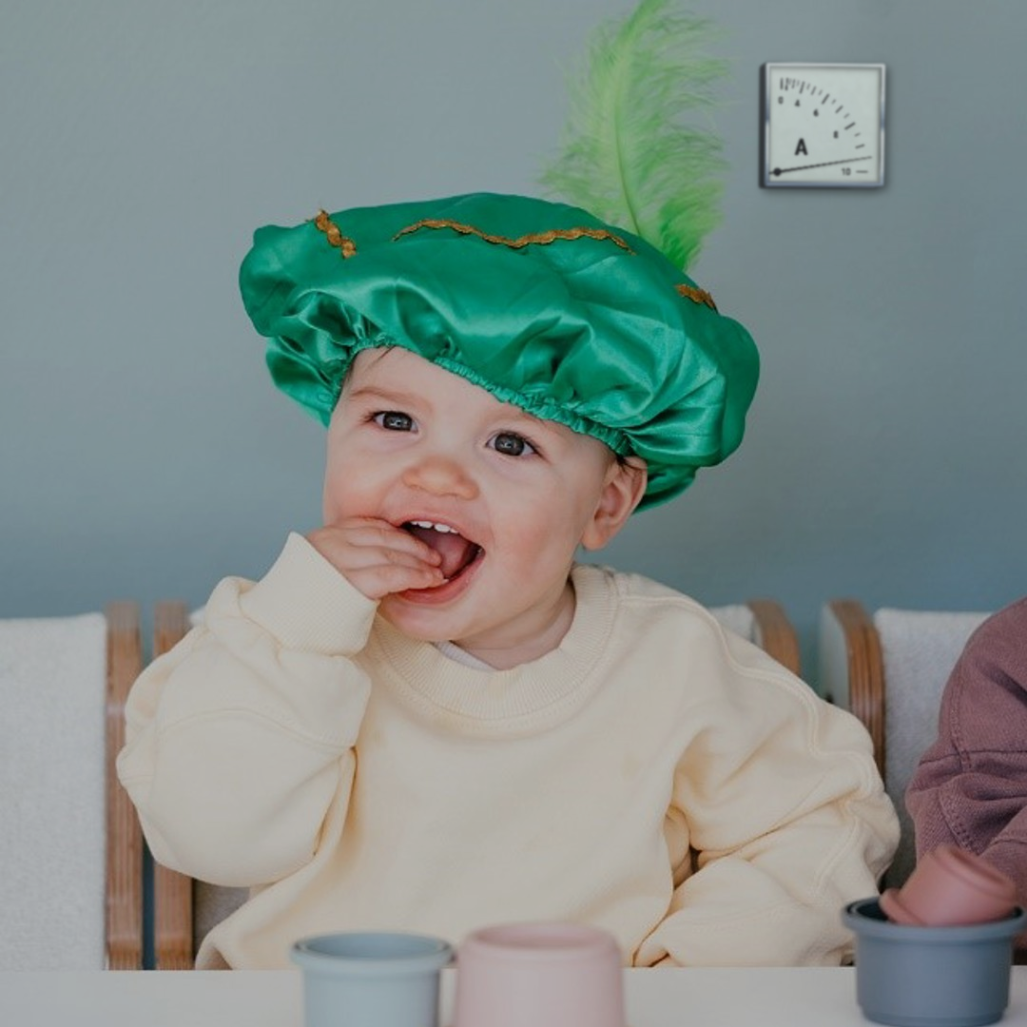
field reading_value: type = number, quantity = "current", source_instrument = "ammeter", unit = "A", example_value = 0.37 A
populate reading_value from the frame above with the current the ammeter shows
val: 9.5 A
